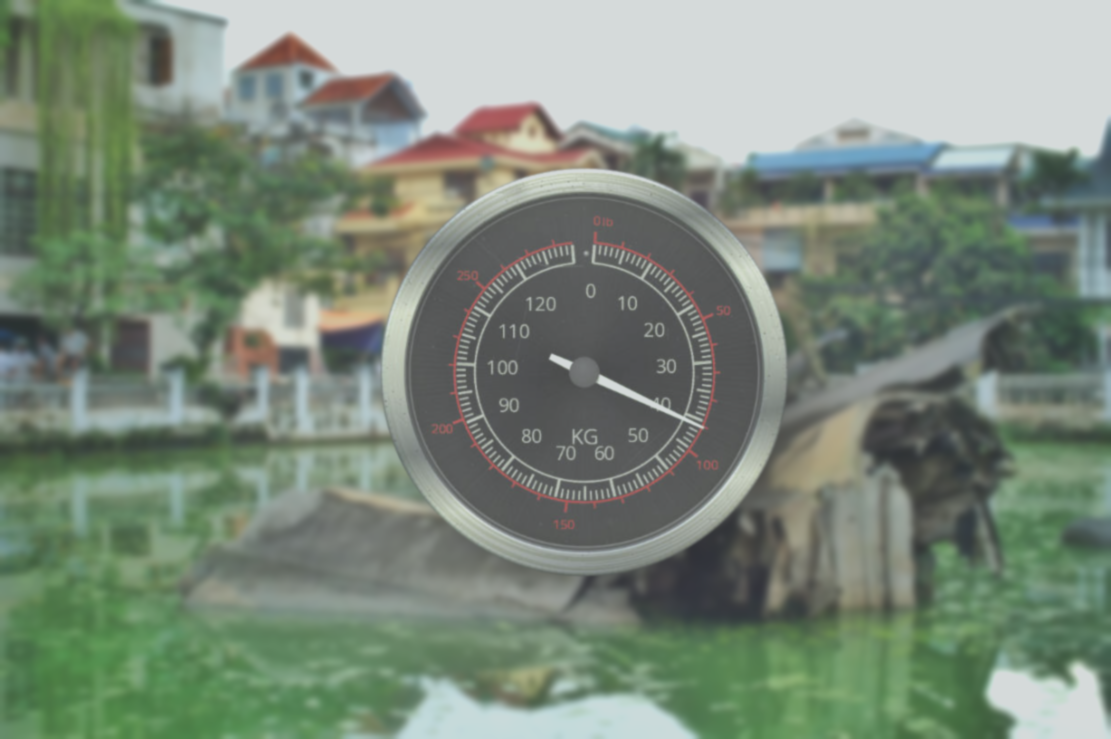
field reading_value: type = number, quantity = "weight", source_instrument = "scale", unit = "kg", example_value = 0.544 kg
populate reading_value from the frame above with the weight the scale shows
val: 41 kg
